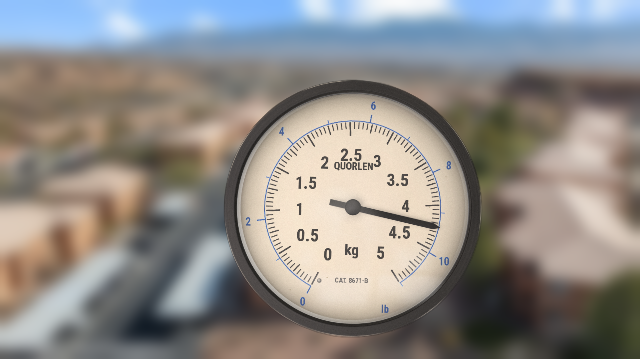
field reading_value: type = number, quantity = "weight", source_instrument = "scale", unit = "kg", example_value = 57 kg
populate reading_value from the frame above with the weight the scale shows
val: 4.25 kg
